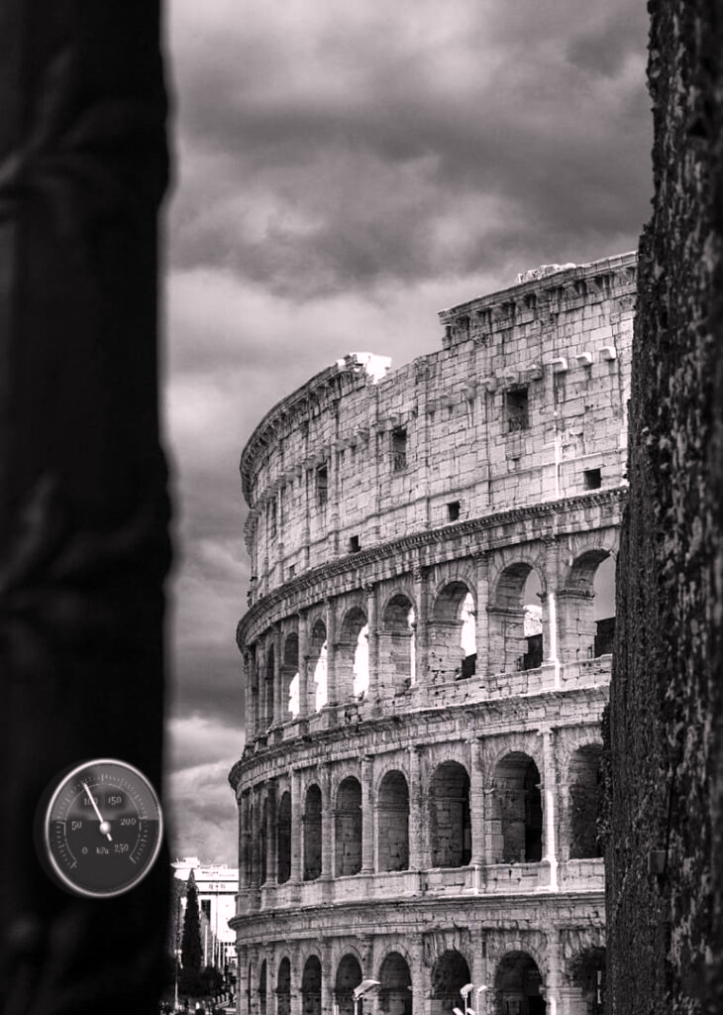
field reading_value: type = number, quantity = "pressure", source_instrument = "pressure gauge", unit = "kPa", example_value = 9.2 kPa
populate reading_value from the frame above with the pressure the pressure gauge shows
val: 100 kPa
